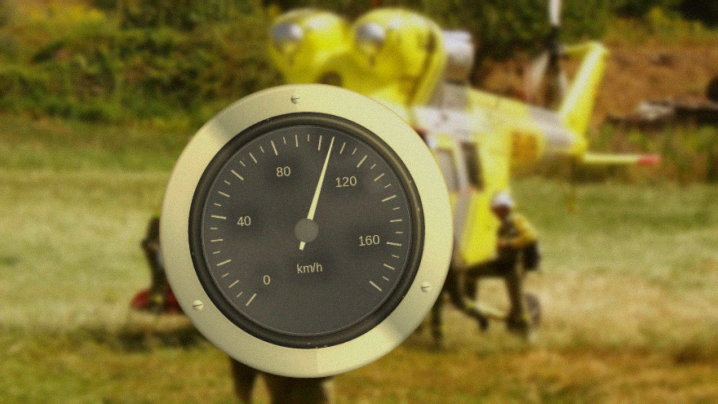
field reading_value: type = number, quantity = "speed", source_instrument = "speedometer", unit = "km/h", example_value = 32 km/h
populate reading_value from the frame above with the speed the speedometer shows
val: 105 km/h
